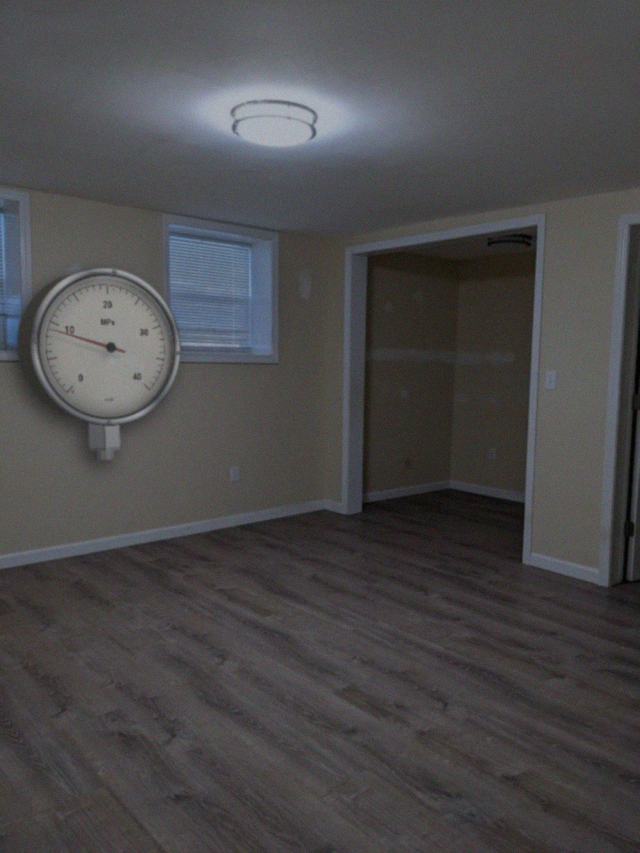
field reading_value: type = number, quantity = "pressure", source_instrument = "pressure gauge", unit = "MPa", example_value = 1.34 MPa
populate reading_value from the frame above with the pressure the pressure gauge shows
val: 9 MPa
